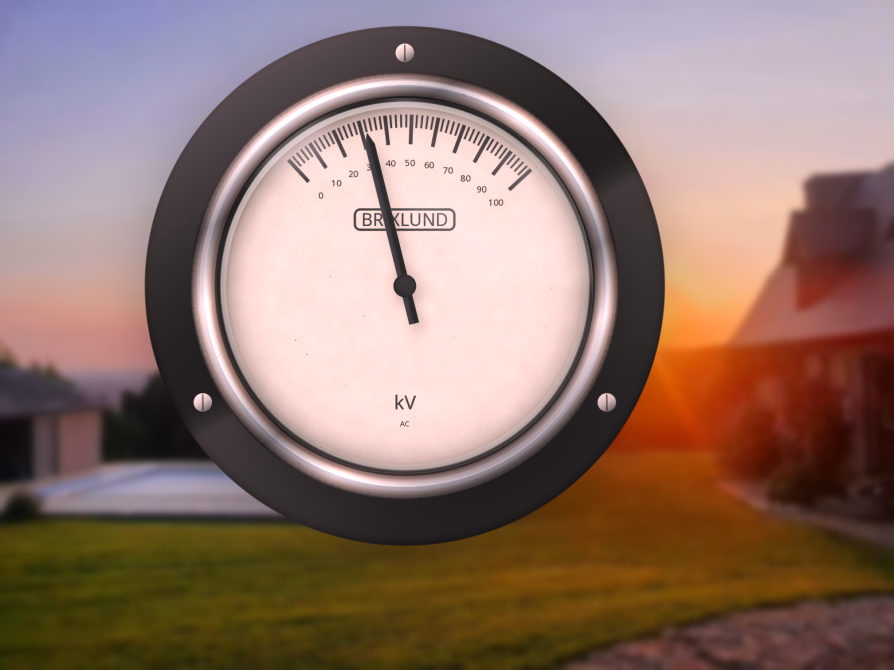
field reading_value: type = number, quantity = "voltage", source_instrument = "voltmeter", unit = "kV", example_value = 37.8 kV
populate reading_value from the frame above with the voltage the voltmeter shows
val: 32 kV
